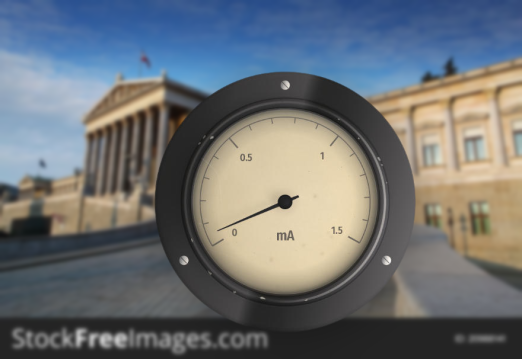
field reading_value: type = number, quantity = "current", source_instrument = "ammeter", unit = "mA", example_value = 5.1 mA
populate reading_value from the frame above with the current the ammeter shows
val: 0.05 mA
